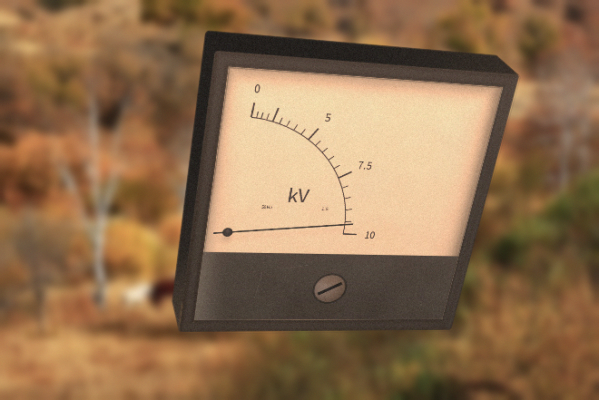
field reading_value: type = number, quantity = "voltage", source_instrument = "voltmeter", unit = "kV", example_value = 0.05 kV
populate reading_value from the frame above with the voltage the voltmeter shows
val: 9.5 kV
